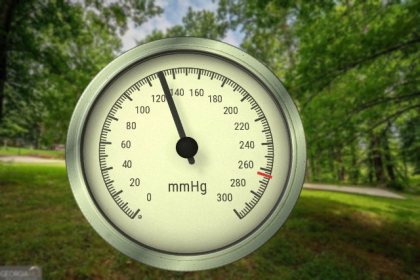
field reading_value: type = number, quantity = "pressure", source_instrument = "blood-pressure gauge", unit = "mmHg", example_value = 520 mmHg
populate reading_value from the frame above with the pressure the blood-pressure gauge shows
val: 130 mmHg
